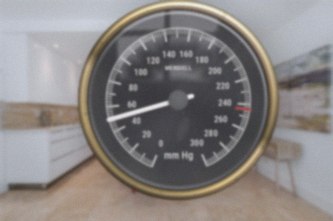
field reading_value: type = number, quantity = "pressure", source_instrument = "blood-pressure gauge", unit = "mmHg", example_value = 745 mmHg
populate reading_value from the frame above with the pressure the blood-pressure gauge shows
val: 50 mmHg
